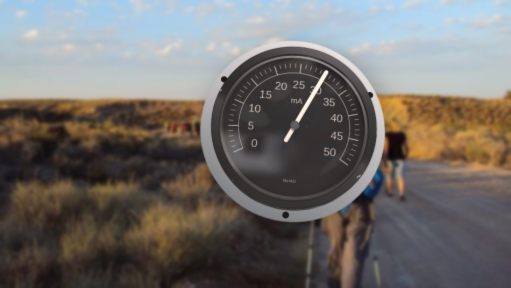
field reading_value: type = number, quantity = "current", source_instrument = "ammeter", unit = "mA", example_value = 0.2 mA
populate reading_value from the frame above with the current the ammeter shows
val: 30 mA
